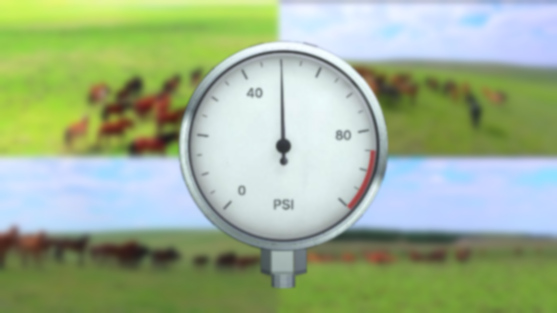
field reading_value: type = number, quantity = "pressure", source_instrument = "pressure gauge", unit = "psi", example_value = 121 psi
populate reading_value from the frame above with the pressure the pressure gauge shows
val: 50 psi
